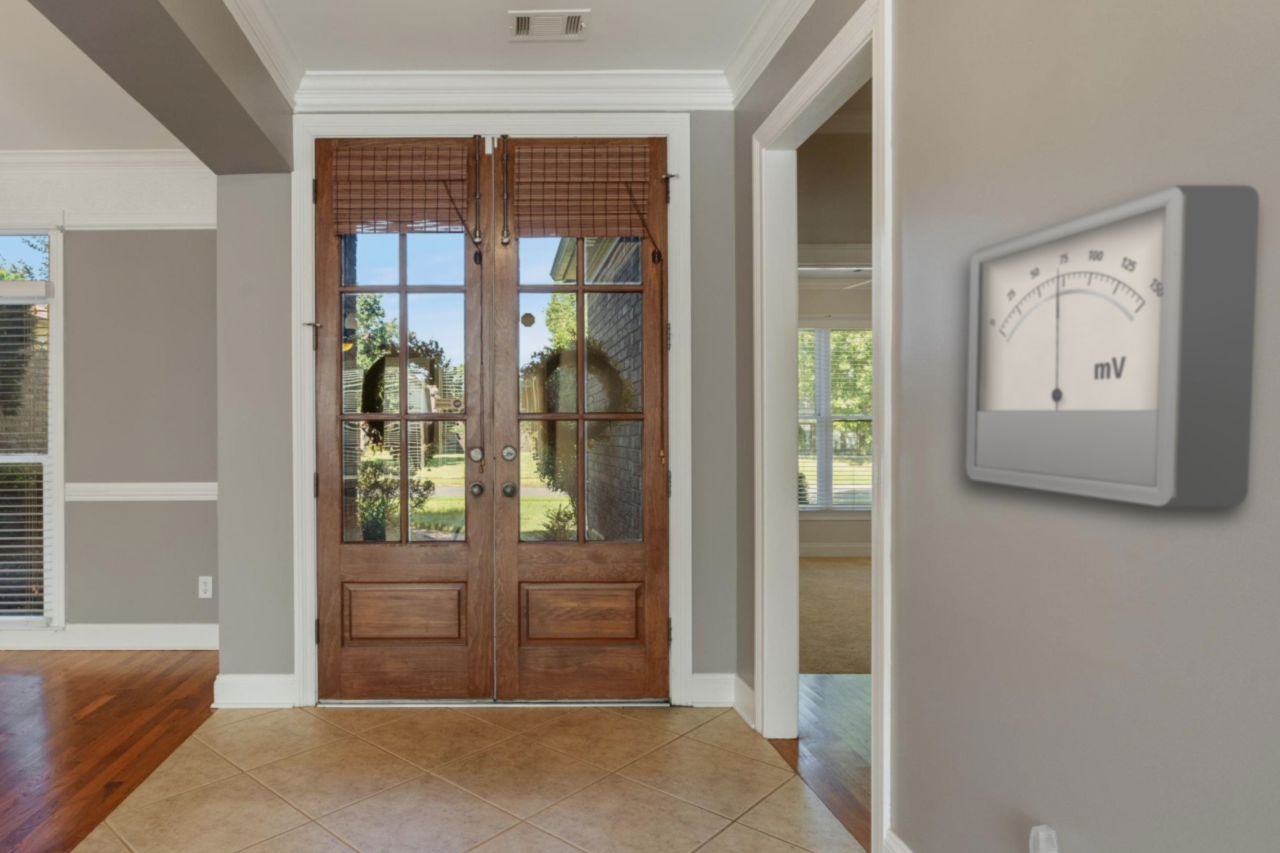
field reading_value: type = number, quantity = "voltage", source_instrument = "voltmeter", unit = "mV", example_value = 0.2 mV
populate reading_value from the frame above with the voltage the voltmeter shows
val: 75 mV
